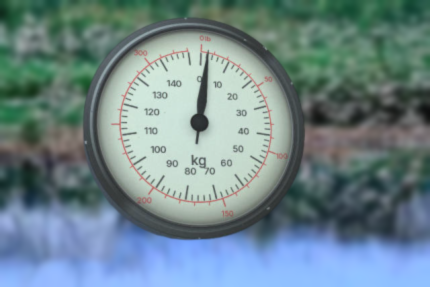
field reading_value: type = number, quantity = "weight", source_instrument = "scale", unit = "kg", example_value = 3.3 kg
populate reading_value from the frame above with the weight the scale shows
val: 2 kg
